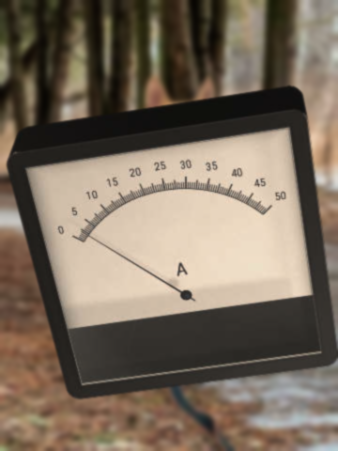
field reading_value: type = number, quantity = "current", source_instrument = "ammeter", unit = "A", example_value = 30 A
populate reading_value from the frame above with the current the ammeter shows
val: 2.5 A
